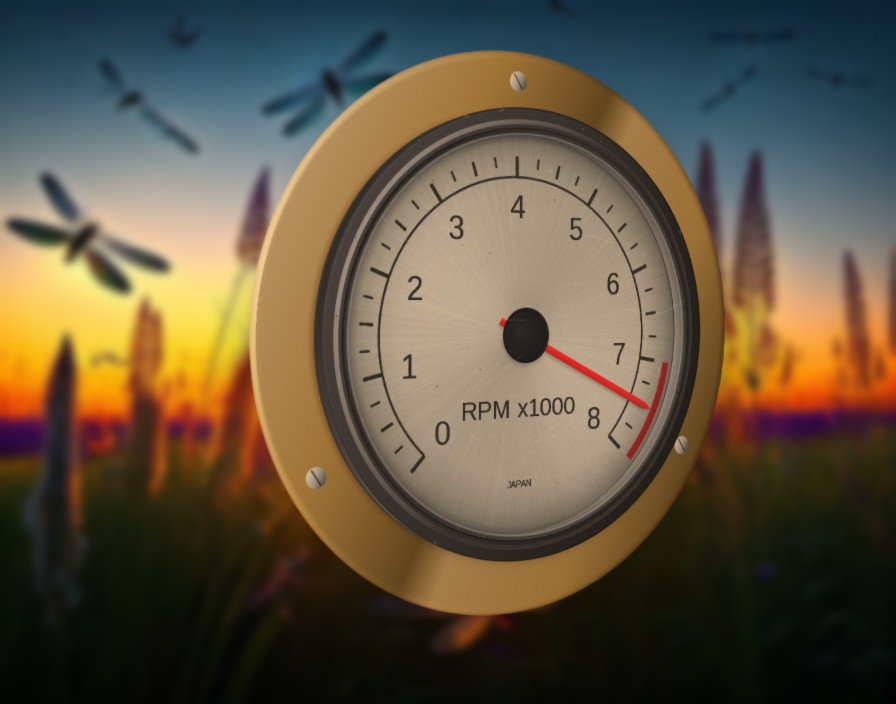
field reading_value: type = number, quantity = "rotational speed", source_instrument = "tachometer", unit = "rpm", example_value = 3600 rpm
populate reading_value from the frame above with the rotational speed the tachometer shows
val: 7500 rpm
